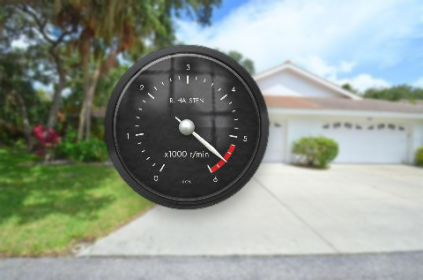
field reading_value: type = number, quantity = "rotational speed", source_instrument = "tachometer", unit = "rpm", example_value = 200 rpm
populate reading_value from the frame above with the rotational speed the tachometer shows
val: 5600 rpm
